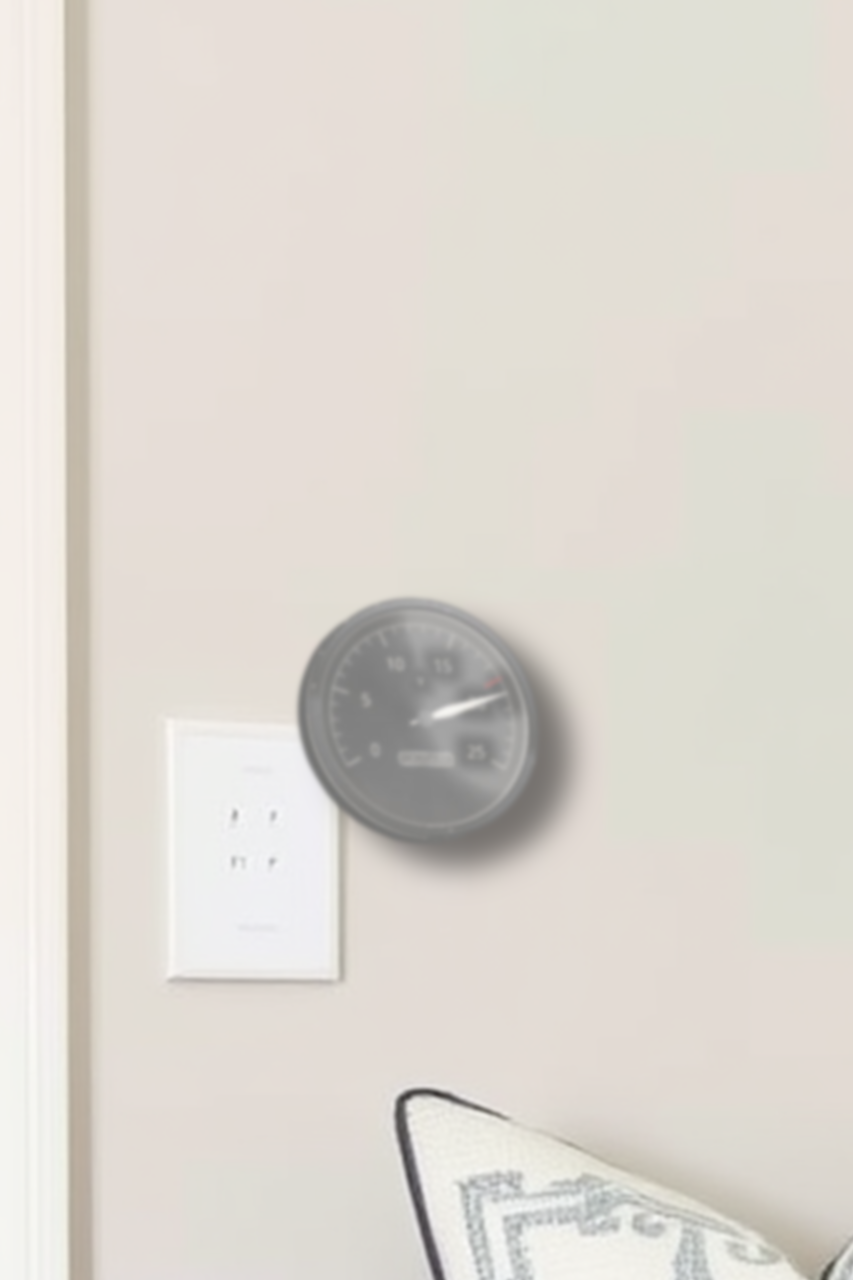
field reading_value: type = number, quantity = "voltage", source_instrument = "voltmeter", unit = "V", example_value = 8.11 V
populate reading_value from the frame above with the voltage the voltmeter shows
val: 20 V
